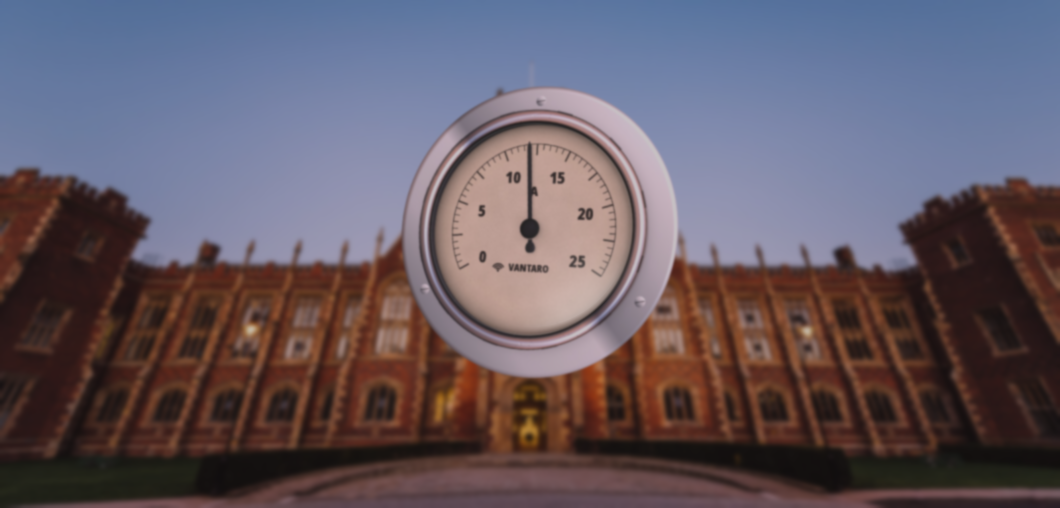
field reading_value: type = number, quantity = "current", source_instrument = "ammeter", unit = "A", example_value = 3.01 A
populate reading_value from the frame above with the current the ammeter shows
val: 12 A
